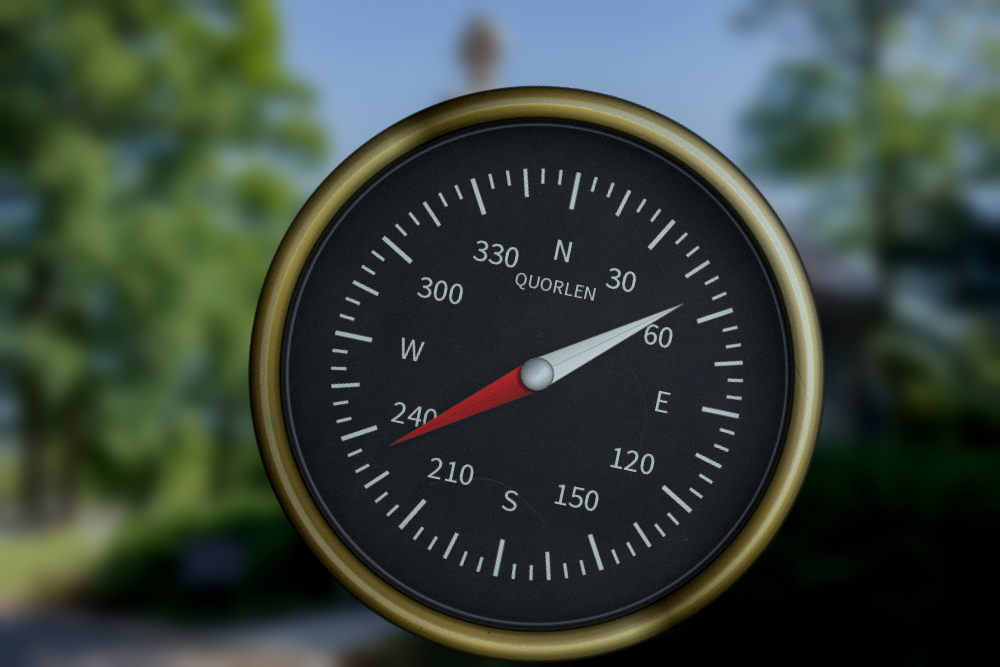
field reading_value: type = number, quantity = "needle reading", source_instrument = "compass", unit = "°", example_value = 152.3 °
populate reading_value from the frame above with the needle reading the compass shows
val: 232.5 °
